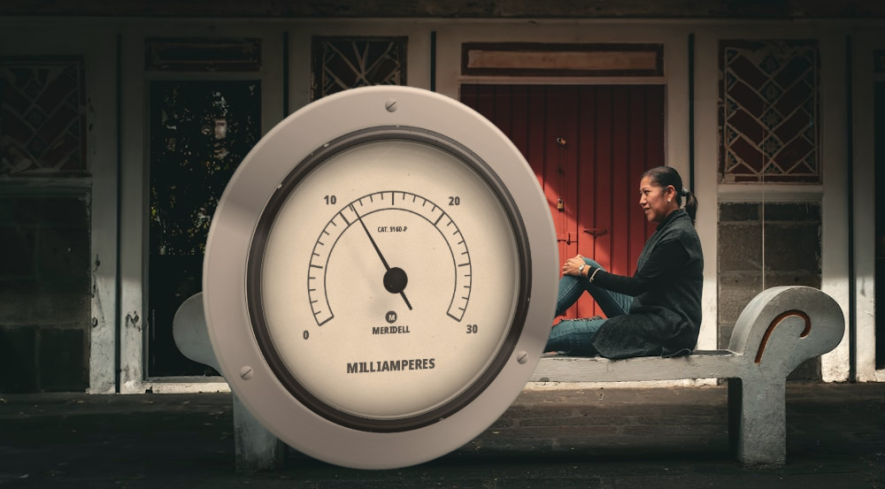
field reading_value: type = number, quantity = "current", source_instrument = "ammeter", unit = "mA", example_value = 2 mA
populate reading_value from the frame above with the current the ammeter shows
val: 11 mA
